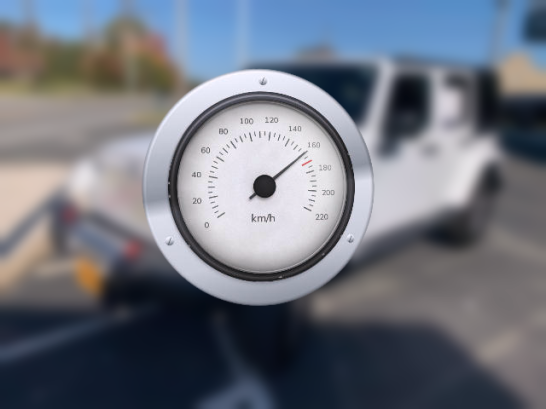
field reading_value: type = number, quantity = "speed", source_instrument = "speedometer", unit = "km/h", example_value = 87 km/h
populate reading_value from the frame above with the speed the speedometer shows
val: 160 km/h
